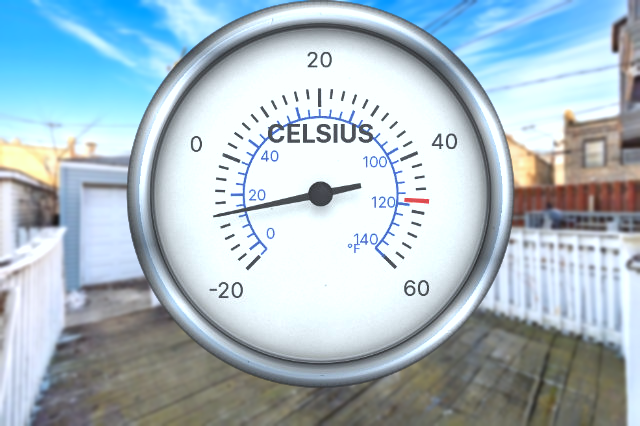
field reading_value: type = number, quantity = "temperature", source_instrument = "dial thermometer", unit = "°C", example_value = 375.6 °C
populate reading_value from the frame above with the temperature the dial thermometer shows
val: -10 °C
